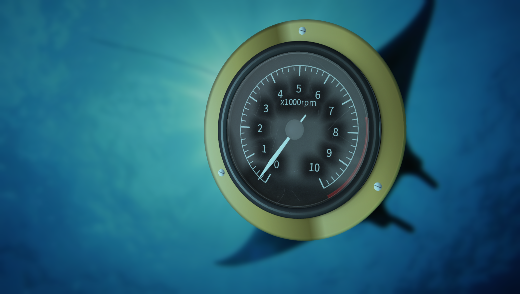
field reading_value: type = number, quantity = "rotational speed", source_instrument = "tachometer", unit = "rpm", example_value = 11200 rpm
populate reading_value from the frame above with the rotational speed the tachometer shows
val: 200 rpm
